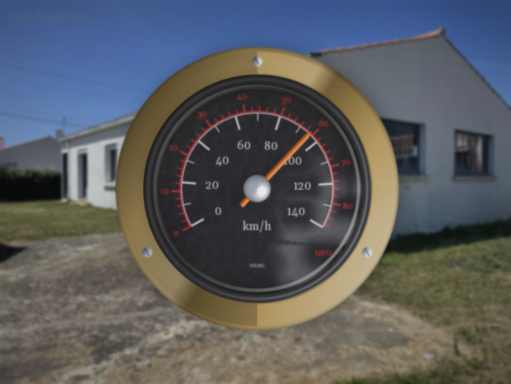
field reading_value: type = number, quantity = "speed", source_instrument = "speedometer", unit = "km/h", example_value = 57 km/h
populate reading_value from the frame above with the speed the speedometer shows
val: 95 km/h
